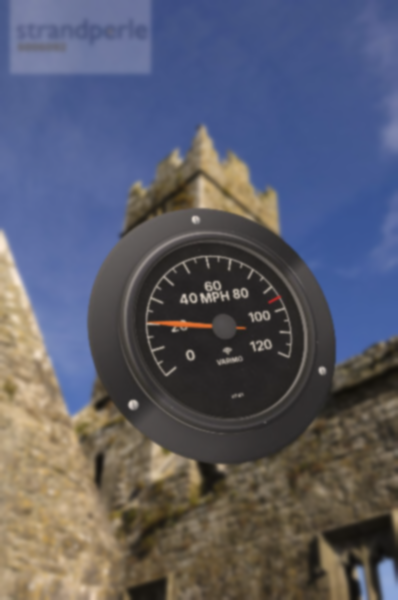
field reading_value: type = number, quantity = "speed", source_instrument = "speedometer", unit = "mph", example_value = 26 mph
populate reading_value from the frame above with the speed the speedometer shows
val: 20 mph
